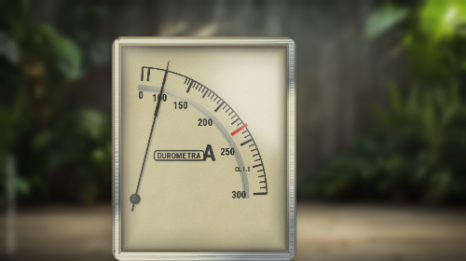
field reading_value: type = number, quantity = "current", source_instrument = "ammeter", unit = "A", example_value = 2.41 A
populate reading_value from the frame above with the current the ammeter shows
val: 100 A
